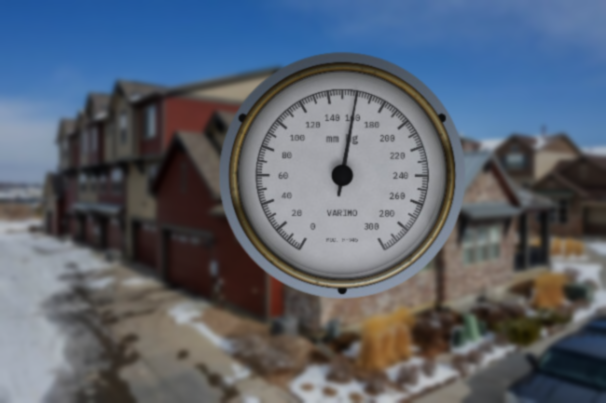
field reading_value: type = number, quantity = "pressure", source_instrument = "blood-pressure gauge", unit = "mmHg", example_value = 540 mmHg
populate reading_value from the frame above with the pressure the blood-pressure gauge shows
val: 160 mmHg
